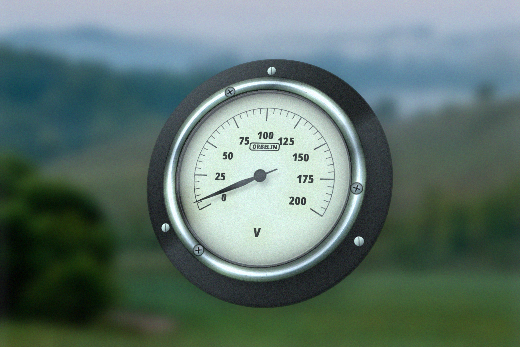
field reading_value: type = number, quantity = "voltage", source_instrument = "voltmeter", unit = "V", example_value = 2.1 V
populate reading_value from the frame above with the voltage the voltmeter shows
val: 5 V
